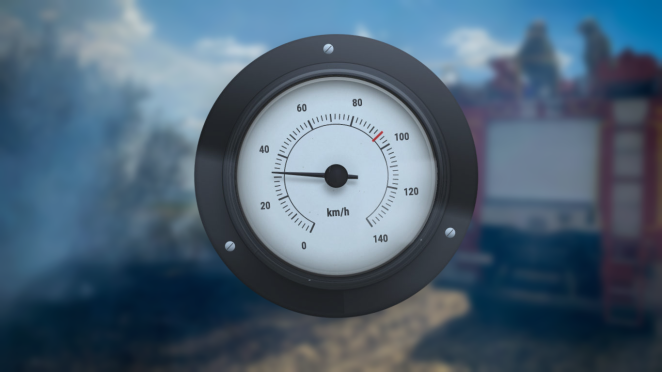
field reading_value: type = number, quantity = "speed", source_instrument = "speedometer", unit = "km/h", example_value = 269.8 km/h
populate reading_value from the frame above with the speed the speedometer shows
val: 32 km/h
